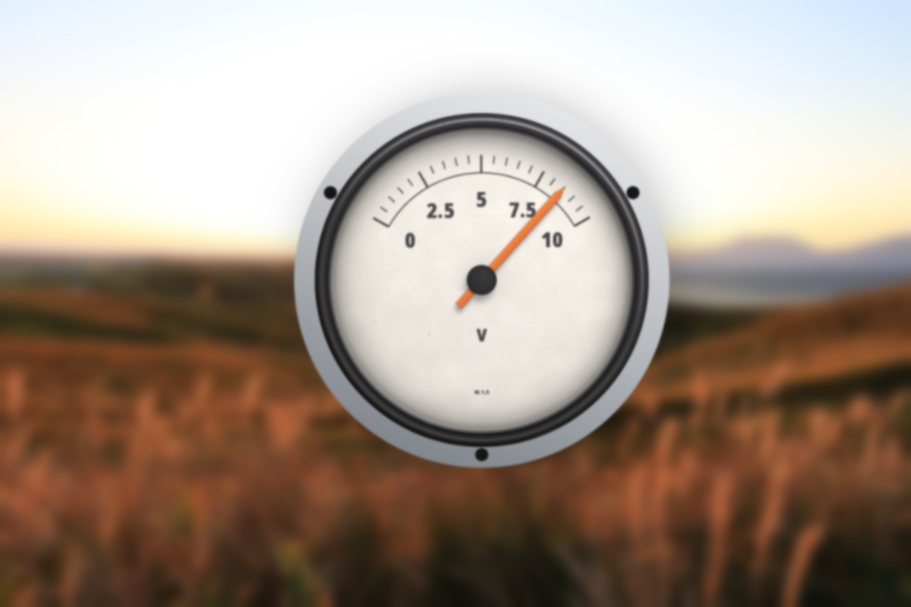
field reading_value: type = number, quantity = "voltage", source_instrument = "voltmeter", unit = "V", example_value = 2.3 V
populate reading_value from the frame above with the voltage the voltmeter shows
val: 8.5 V
